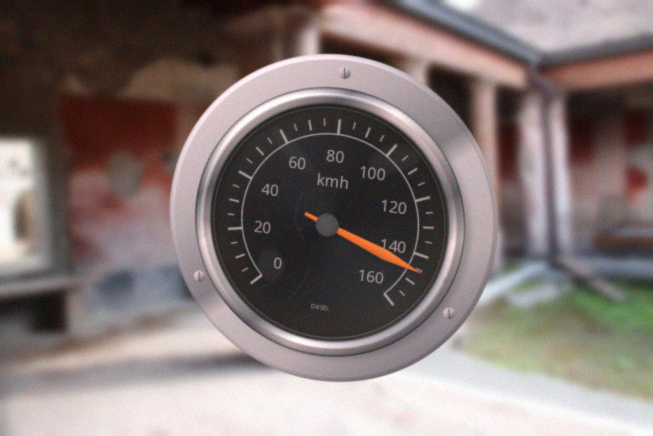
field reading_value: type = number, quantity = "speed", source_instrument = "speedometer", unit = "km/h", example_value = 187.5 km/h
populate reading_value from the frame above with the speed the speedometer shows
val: 145 km/h
